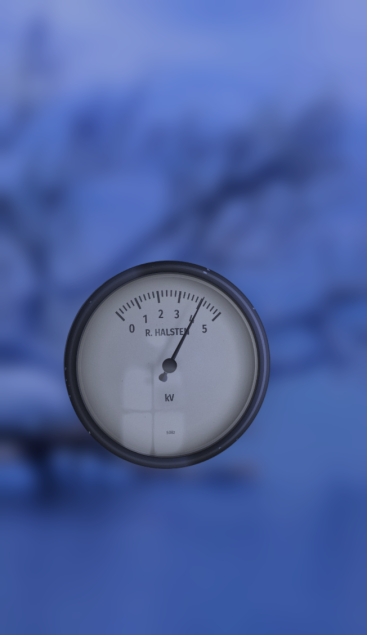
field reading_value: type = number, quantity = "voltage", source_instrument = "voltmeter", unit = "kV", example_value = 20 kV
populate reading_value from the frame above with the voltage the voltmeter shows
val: 4 kV
